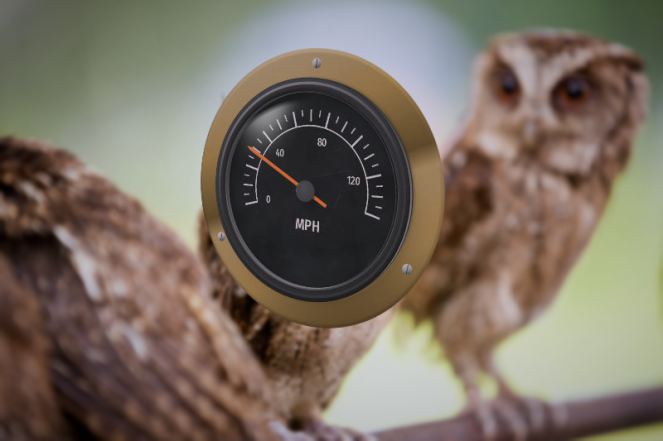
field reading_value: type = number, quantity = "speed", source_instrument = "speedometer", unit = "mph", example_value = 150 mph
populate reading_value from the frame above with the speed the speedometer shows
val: 30 mph
